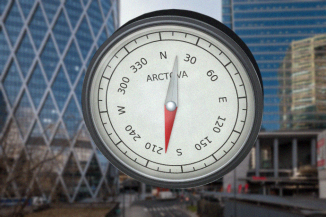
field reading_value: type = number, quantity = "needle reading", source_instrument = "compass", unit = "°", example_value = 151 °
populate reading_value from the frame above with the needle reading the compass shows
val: 195 °
